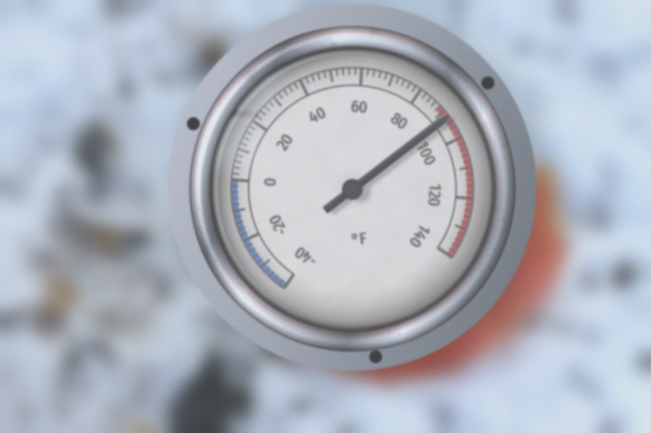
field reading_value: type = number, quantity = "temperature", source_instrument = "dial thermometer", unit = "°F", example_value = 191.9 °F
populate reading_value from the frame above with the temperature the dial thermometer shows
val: 92 °F
